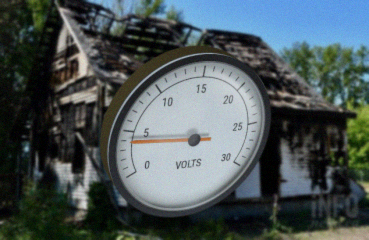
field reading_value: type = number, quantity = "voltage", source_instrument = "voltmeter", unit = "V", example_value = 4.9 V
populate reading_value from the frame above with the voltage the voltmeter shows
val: 4 V
